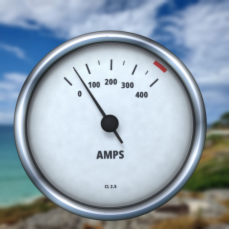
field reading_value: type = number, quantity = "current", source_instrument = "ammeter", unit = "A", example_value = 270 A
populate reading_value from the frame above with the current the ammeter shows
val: 50 A
